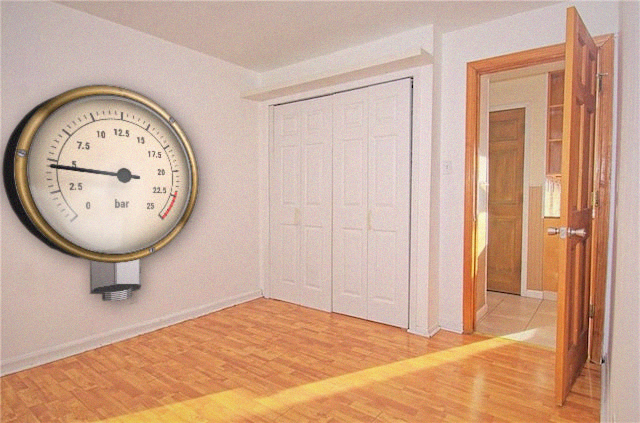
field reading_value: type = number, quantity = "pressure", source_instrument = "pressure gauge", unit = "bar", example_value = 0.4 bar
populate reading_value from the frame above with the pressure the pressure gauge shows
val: 4.5 bar
